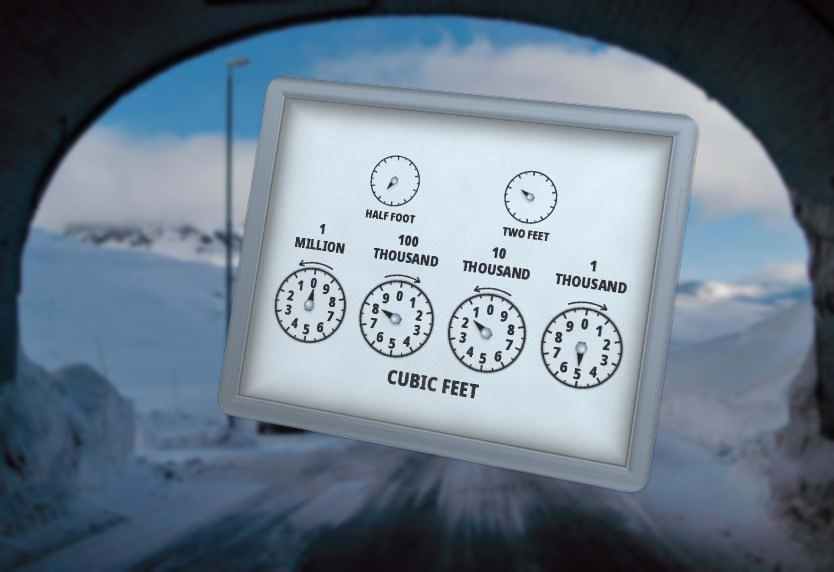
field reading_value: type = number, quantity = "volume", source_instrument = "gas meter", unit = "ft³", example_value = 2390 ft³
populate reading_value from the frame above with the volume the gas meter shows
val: 981500 ft³
